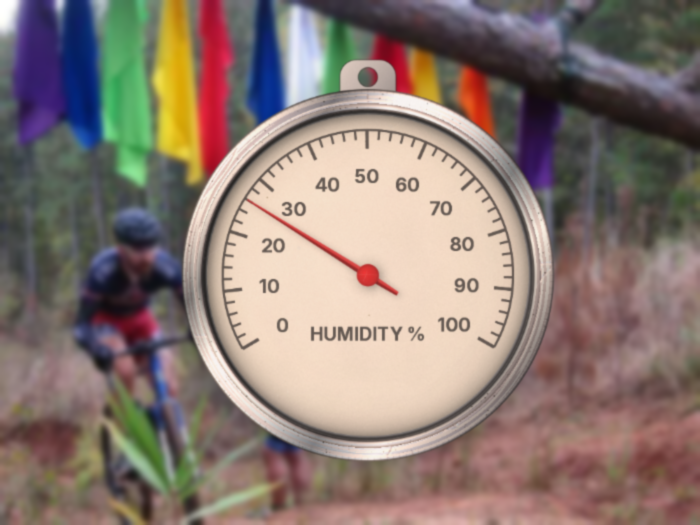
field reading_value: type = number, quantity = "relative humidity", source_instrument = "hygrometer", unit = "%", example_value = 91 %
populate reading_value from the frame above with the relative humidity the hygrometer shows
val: 26 %
